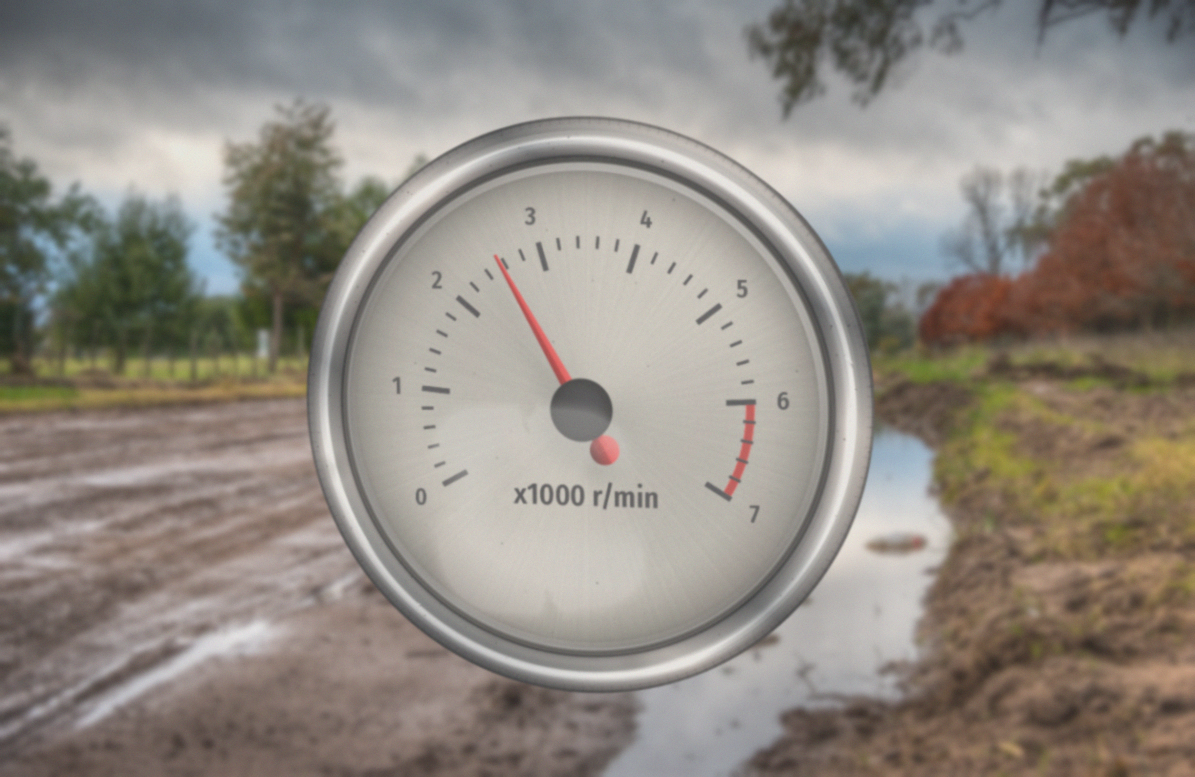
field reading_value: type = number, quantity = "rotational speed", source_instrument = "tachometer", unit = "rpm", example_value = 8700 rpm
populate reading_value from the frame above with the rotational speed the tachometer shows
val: 2600 rpm
